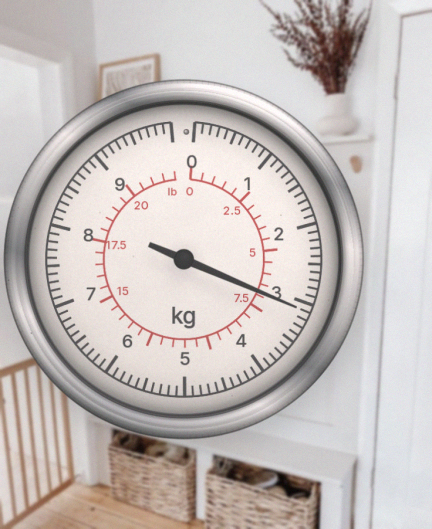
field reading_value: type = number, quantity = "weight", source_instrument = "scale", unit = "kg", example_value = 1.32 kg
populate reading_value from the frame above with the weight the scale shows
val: 3.1 kg
